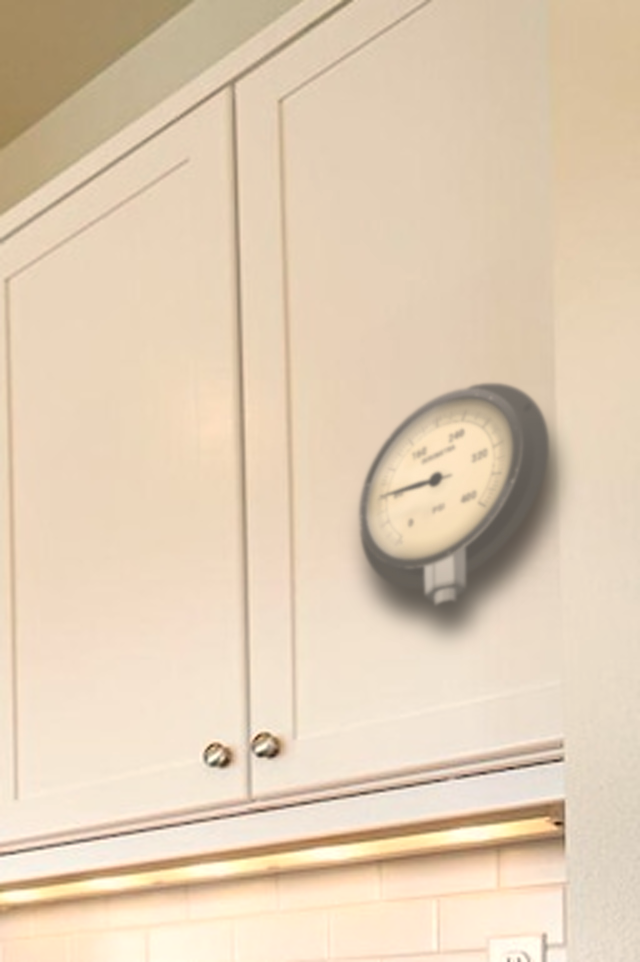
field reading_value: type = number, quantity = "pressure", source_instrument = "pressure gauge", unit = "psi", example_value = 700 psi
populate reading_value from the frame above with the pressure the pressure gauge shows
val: 80 psi
